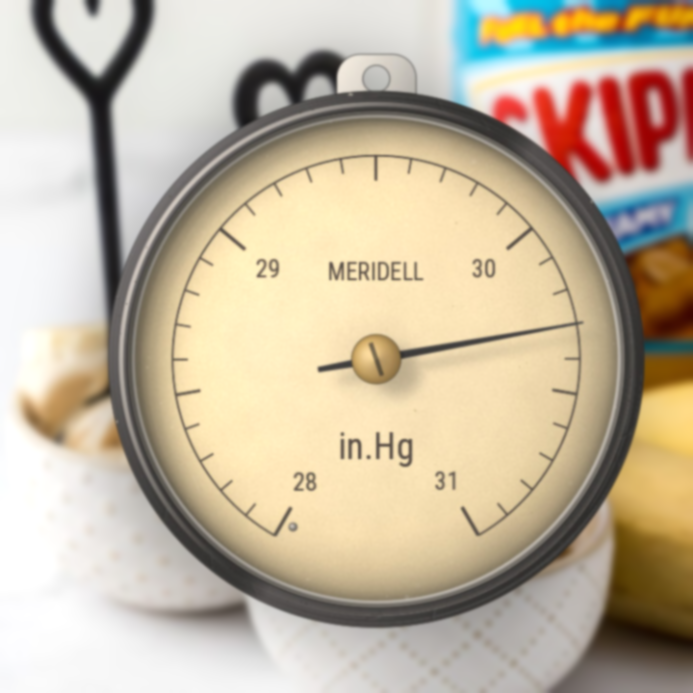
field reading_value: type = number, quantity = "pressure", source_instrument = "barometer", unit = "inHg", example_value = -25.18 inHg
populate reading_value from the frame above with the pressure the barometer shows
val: 30.3 inHg
